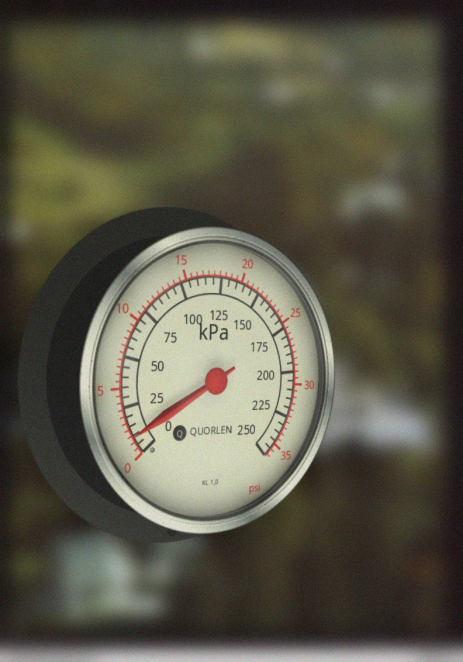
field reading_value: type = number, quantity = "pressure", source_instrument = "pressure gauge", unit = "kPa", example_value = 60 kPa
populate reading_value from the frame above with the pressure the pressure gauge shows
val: 10 kPa
